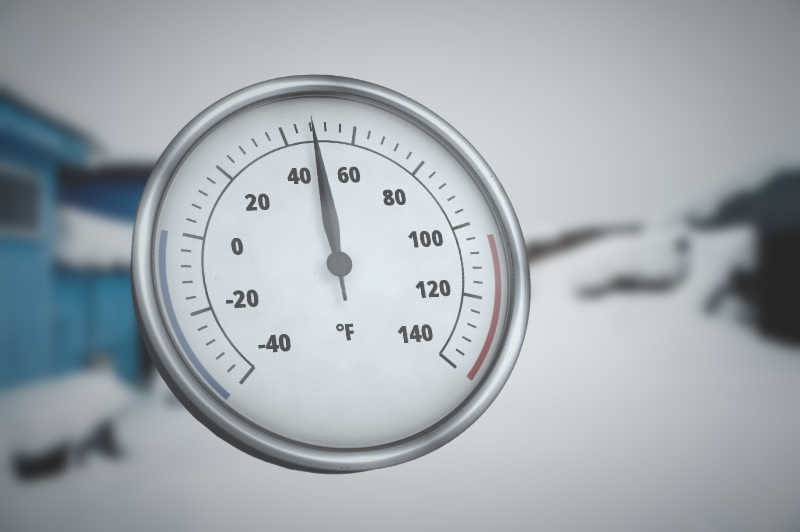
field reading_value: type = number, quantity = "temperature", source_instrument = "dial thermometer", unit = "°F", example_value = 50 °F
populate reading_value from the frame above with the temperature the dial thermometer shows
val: 48 °F
